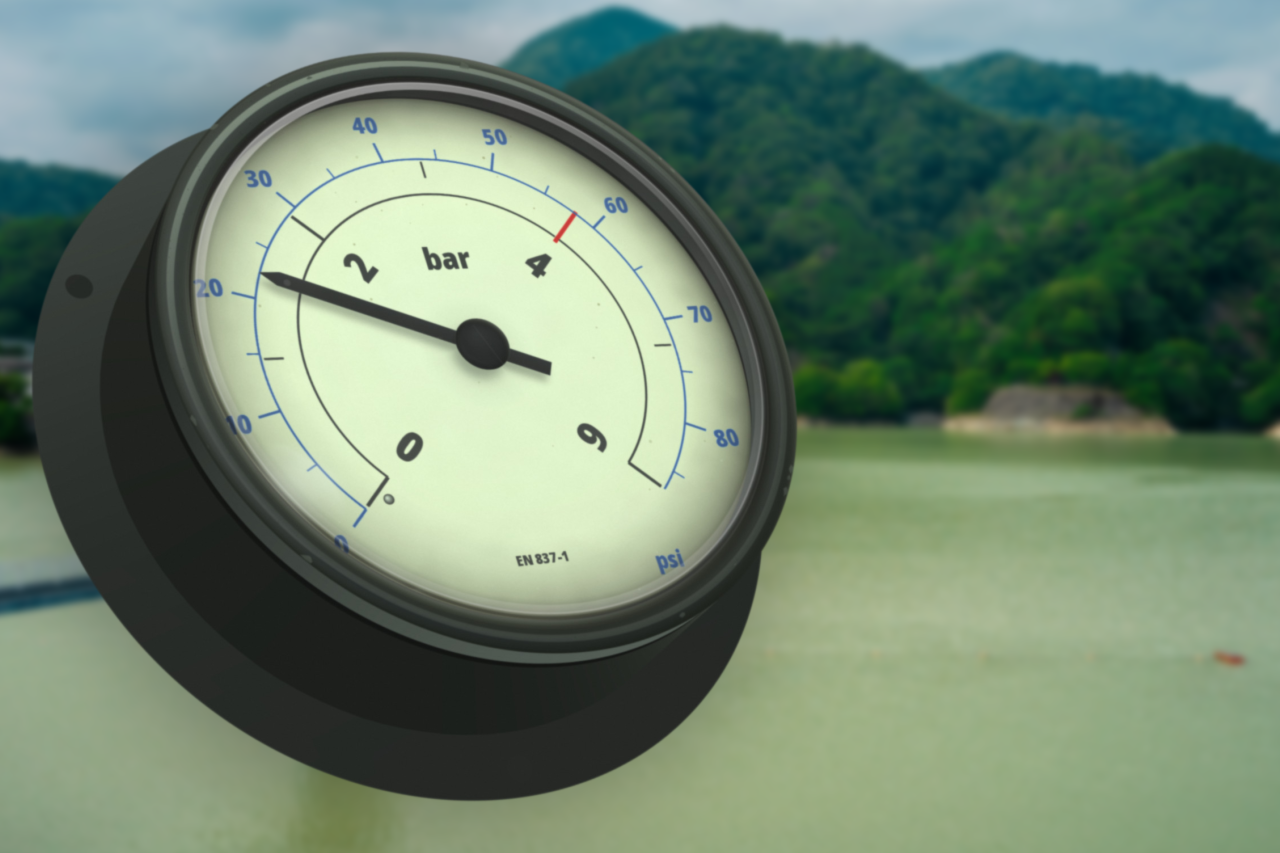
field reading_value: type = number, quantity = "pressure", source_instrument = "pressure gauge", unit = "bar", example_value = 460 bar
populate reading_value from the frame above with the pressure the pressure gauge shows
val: 1.5 bar
